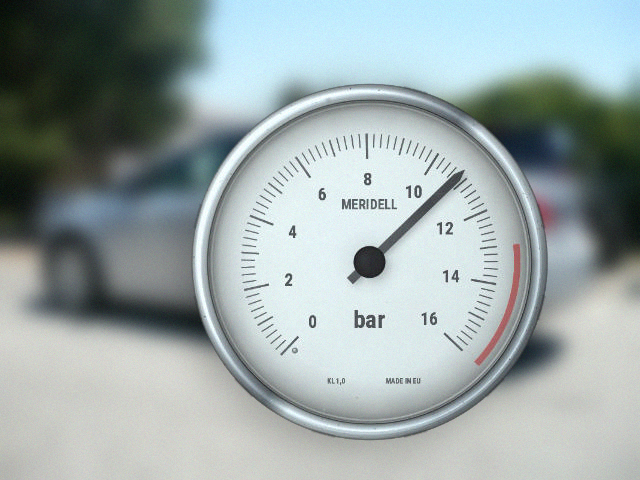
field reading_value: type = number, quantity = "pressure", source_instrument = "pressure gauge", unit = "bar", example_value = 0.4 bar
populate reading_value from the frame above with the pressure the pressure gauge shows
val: 10.8 bar
